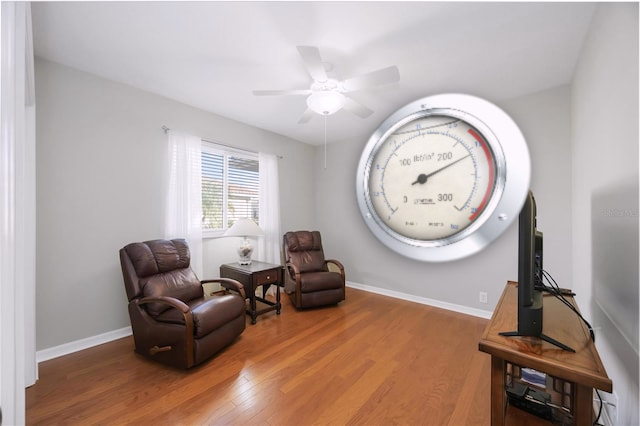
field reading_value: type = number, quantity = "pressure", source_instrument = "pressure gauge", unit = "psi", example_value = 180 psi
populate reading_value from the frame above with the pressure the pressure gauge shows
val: 225 psi
